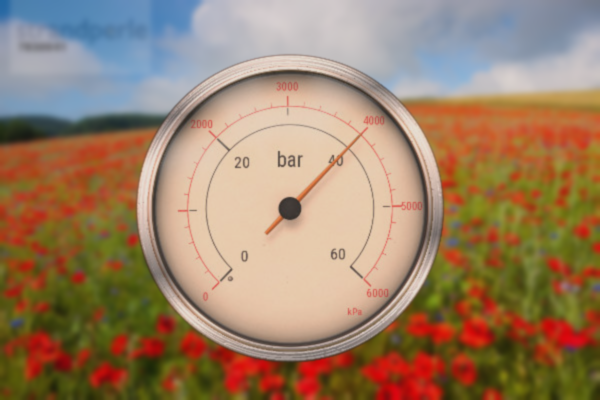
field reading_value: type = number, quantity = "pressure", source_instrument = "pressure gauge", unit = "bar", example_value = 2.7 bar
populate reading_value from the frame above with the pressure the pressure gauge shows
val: 40 bar
